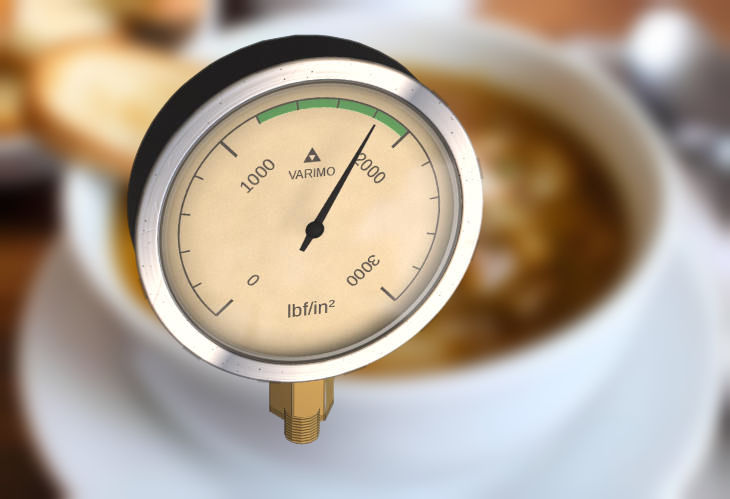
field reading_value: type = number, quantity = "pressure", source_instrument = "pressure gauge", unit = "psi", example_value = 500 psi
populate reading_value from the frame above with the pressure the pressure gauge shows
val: 1800 psi
